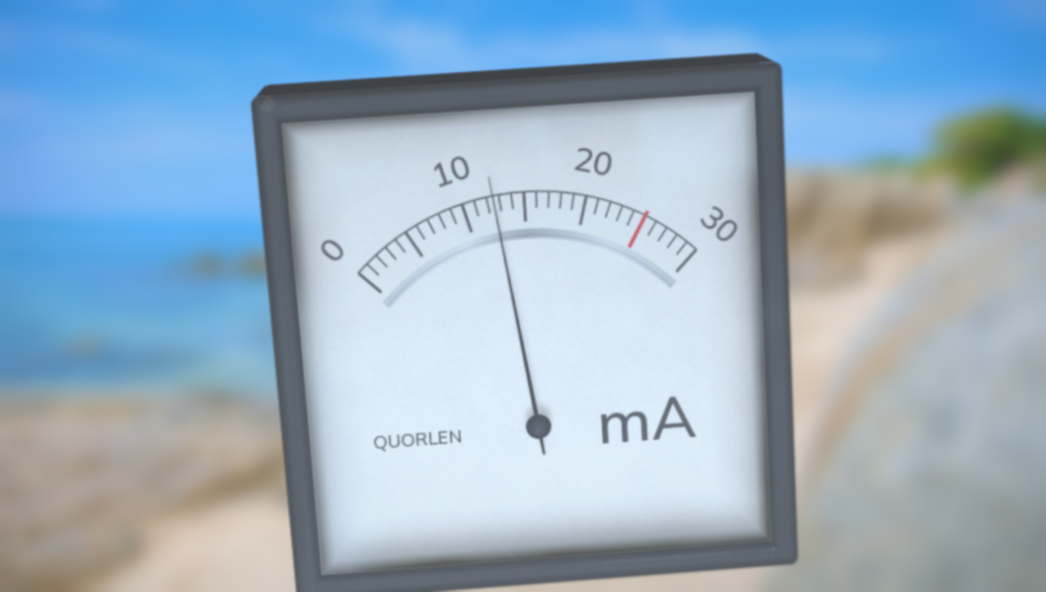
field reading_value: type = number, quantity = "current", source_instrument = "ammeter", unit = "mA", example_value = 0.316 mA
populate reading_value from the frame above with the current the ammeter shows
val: 12.5 mA
